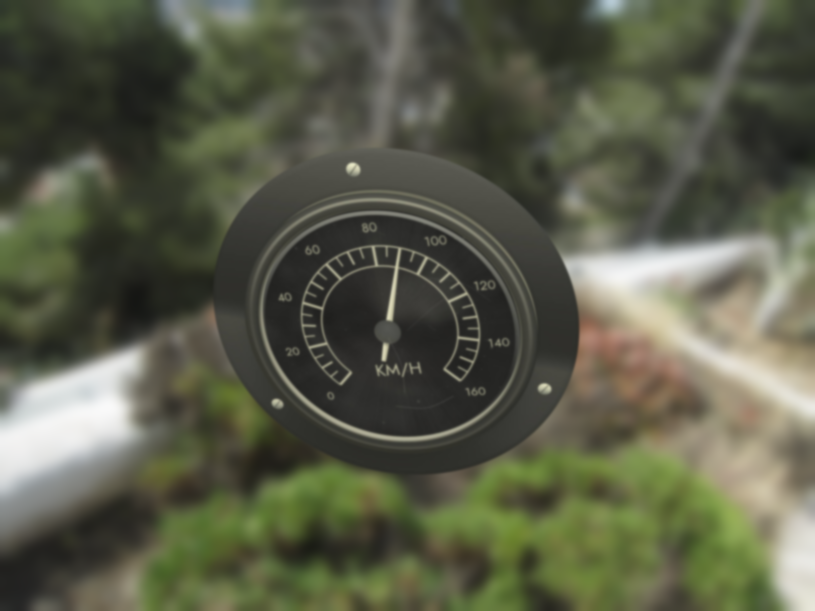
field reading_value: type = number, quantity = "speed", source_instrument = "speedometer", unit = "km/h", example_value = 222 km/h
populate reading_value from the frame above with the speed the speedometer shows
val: 90 km/h
